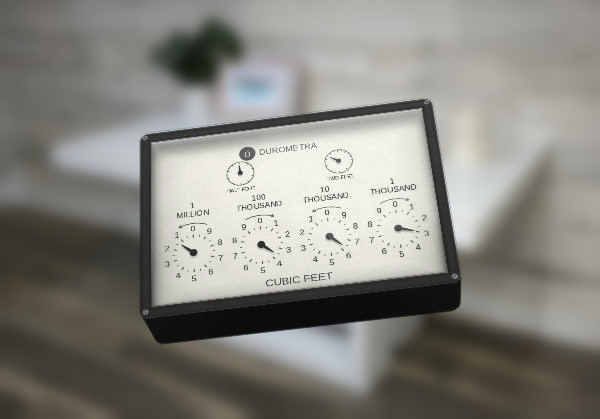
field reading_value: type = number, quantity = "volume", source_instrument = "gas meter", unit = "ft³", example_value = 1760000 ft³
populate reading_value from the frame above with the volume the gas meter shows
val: 136300 ft³
